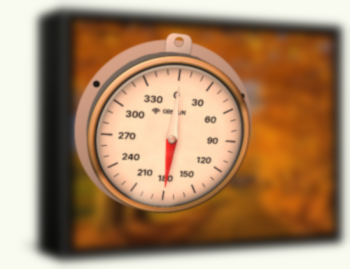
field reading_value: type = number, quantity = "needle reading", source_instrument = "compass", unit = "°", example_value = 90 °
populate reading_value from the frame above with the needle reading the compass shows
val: 180 °
